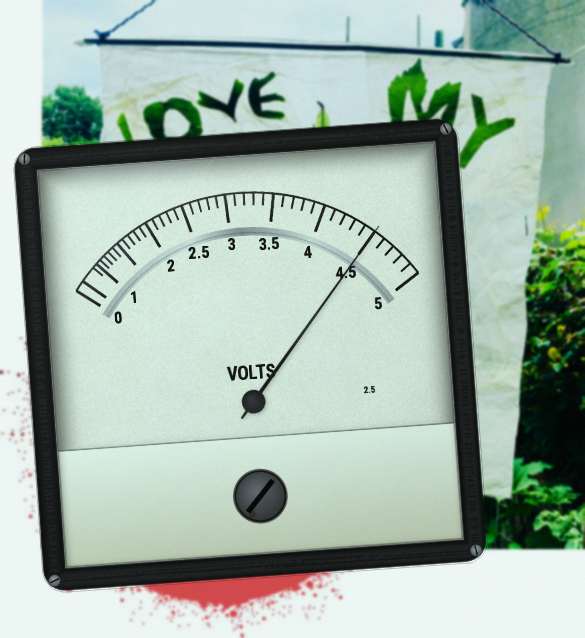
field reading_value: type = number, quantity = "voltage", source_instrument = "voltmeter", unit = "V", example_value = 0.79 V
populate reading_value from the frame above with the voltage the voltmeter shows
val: 4.5 V
